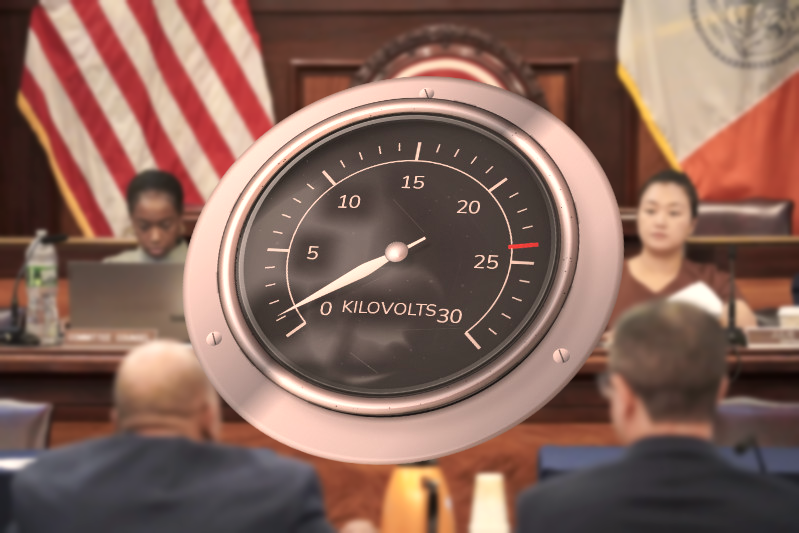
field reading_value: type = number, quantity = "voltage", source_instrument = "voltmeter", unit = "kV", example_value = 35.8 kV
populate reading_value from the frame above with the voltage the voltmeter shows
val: 1 kV
